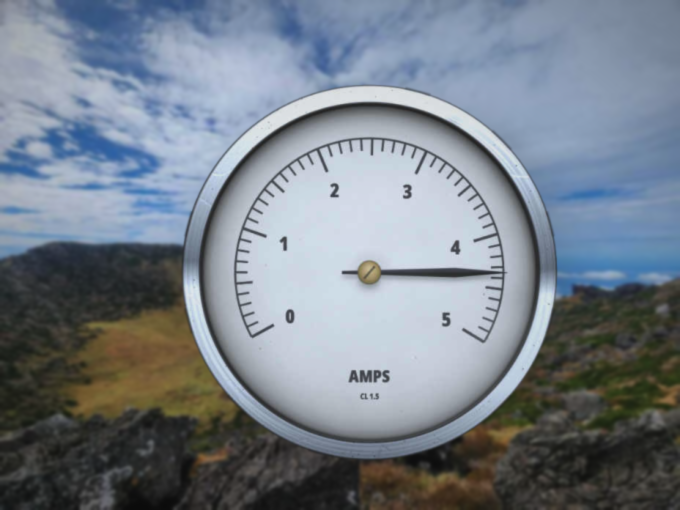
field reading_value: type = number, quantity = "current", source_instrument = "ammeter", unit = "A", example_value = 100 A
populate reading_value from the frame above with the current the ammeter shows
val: 4.35 A
